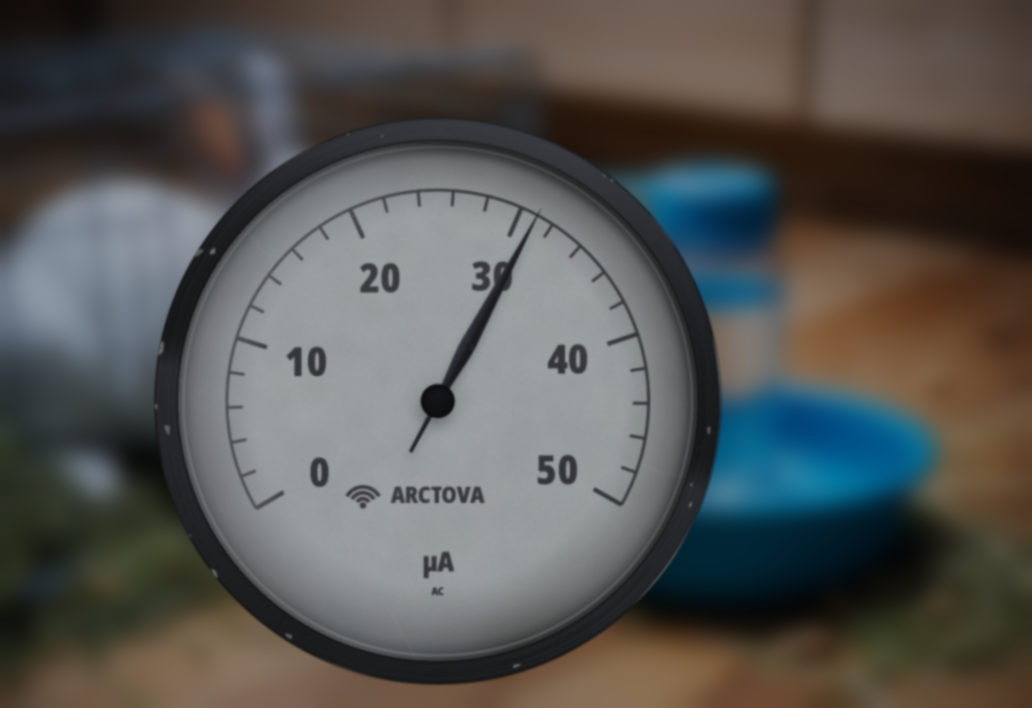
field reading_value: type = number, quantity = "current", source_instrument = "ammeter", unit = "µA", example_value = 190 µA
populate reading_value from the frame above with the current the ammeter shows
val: 31 µA
